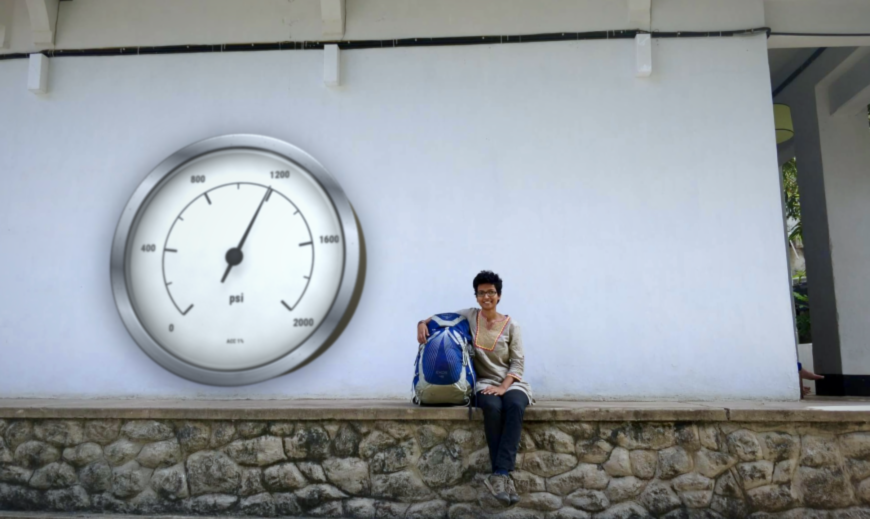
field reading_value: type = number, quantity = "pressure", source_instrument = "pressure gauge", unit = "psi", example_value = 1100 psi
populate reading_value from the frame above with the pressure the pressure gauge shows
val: 1200 psi
